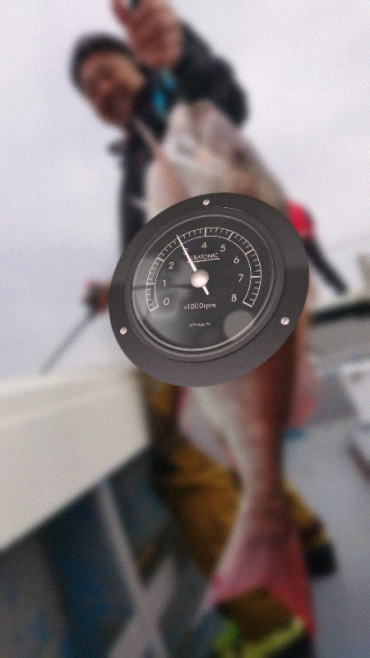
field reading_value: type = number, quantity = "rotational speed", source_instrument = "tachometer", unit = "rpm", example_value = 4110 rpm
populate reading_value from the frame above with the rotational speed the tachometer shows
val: 3000 rpm
